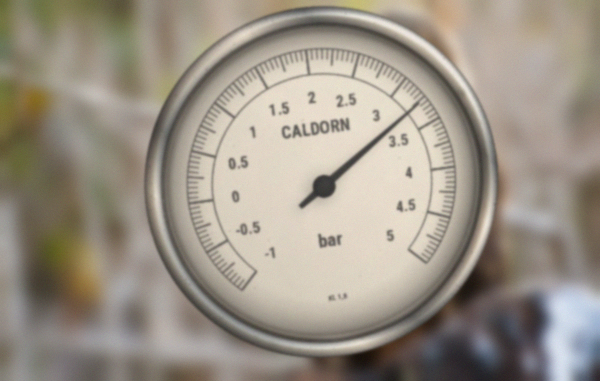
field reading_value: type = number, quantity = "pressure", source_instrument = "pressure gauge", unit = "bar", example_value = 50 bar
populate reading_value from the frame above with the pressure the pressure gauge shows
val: 3.25 bar
